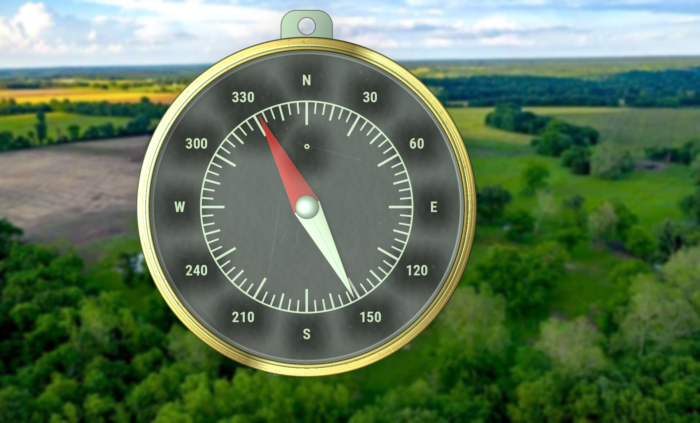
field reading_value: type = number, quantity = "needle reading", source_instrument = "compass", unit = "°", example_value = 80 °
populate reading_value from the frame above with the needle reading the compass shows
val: 332.5 °
